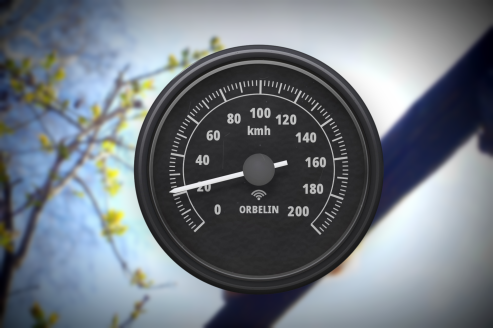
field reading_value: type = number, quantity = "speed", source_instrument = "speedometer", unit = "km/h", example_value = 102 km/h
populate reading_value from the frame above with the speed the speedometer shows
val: 22 km/h
